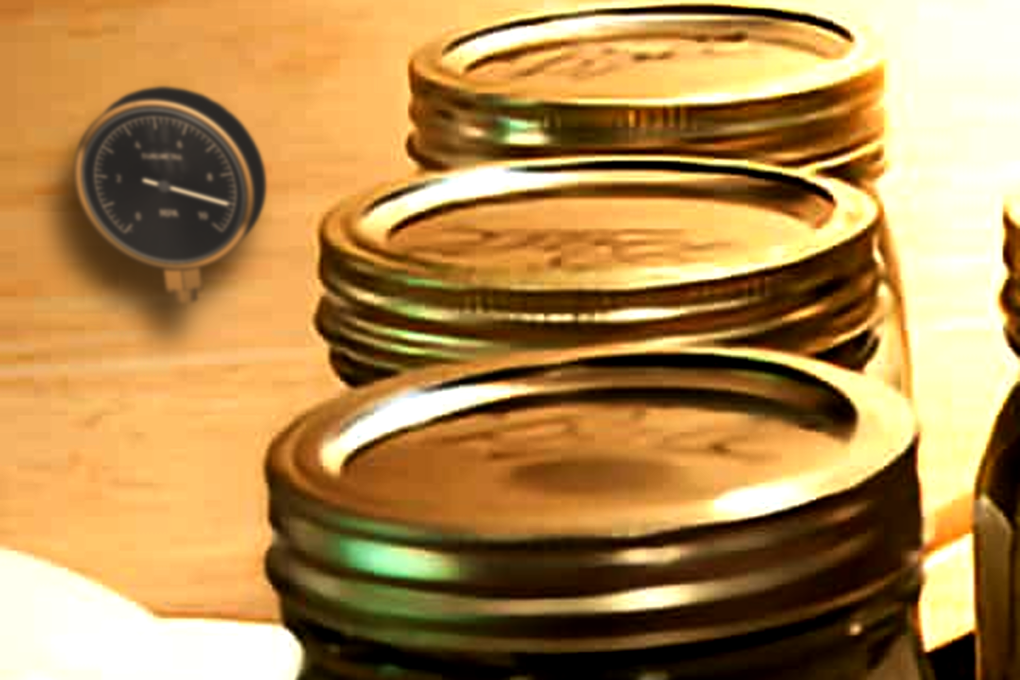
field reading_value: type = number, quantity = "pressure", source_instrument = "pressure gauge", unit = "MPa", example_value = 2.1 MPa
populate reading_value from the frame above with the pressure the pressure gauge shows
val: 9 MPa
